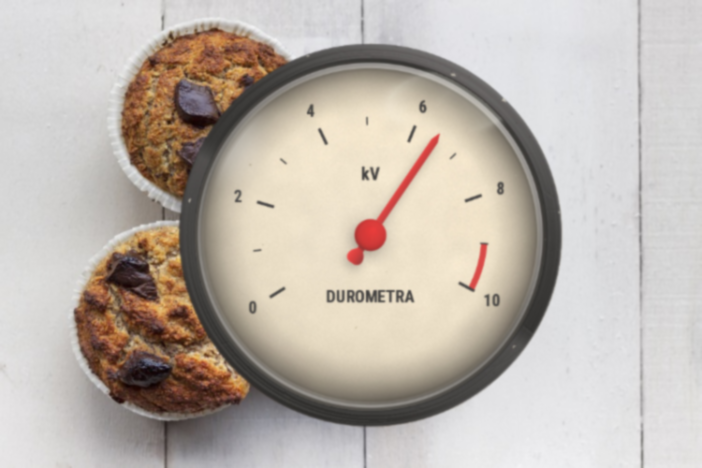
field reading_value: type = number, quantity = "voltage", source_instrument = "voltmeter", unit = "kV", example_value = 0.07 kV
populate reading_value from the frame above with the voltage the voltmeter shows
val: 6.5 kV
